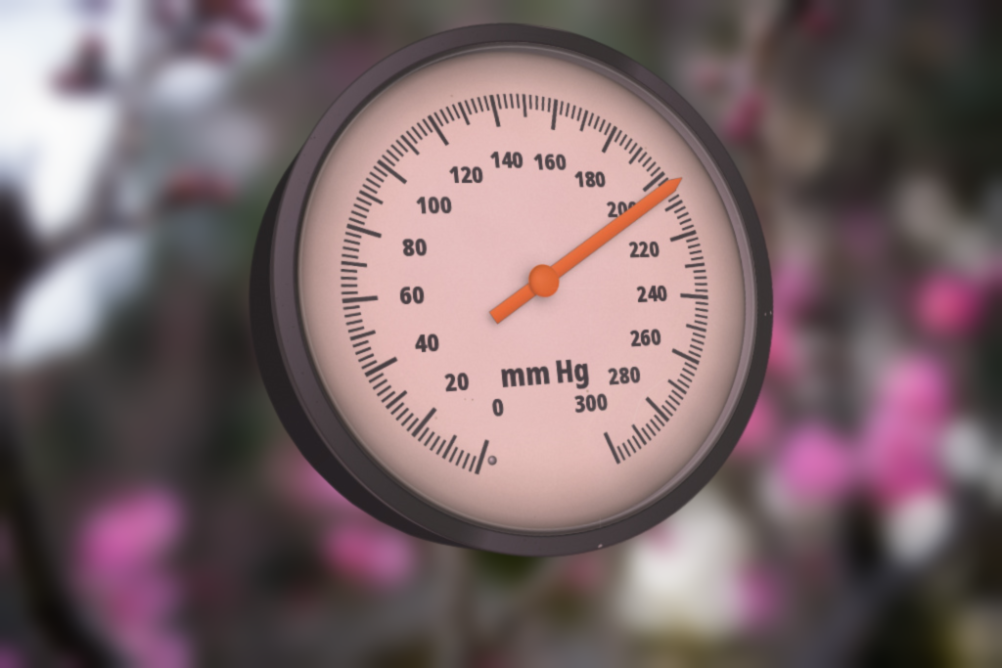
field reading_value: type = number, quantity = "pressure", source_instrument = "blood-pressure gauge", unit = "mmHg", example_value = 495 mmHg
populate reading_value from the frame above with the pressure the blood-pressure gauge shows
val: 204 mmHg
